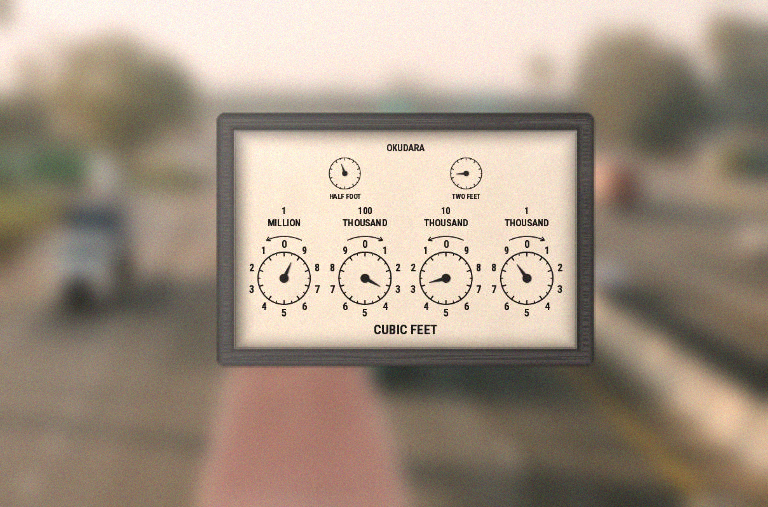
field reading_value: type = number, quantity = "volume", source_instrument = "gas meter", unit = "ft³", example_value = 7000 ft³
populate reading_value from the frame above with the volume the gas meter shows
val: 932900 ft³
